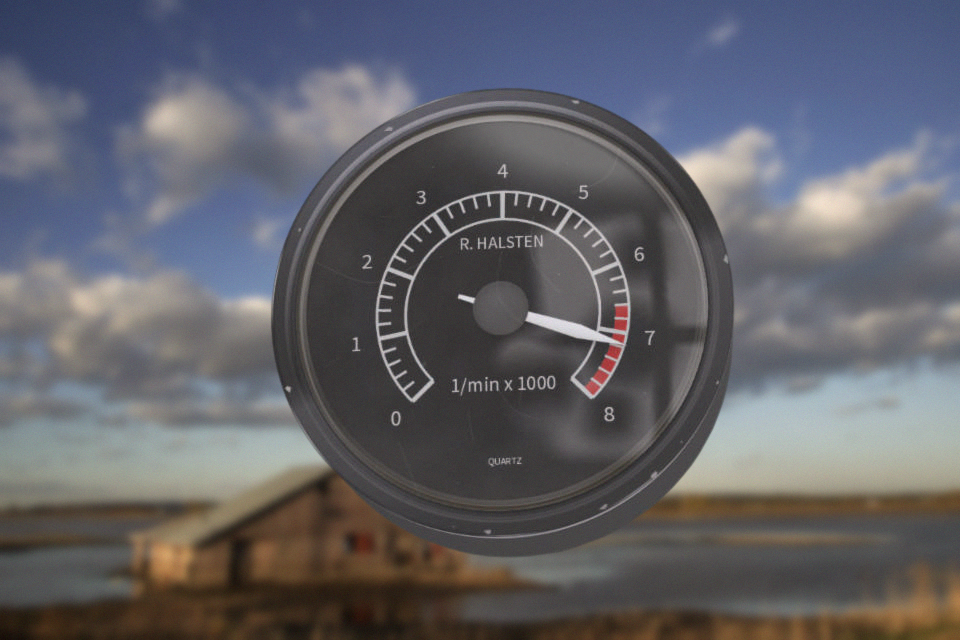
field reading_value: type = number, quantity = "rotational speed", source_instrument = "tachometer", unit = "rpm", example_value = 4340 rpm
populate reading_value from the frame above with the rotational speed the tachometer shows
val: 7200 rpm
